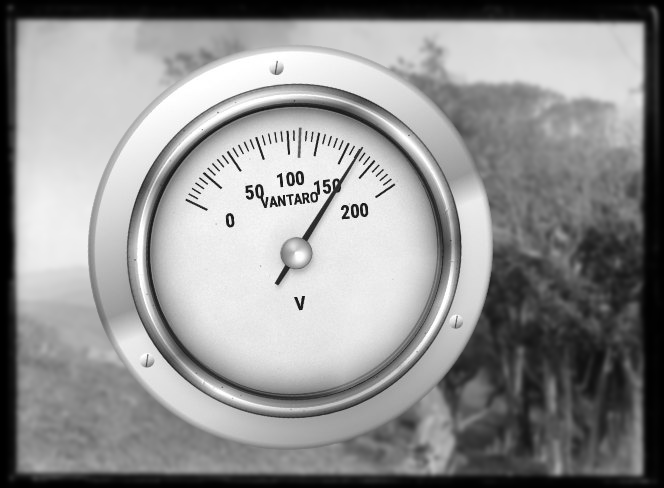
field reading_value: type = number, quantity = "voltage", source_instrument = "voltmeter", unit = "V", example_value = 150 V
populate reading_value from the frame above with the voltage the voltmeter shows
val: 160 V
